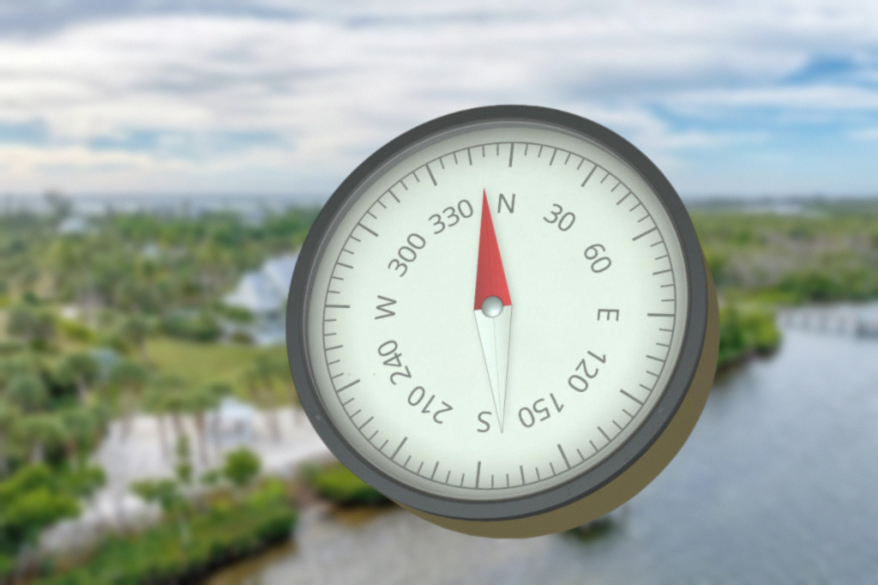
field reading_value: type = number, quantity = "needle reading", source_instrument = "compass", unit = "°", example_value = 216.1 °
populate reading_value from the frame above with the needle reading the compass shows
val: 350 °
